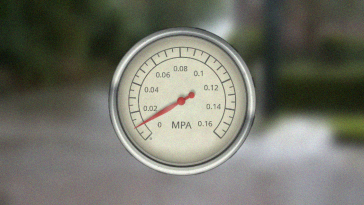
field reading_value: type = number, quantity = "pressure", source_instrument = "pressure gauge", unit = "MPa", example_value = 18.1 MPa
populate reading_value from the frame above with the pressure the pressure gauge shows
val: 0.01 MPa
